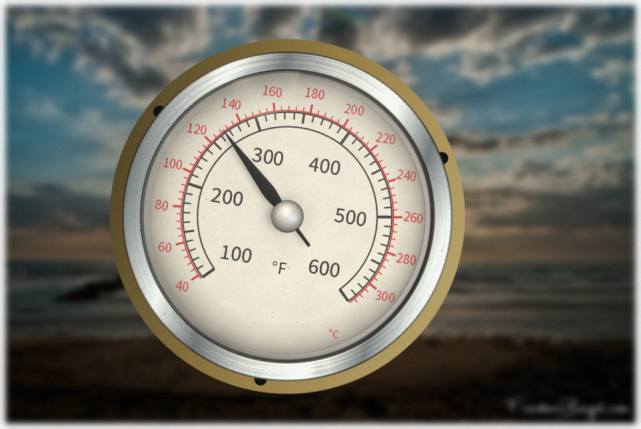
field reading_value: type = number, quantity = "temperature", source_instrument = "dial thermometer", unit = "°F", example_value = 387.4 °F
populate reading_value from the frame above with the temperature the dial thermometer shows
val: 265 °F
